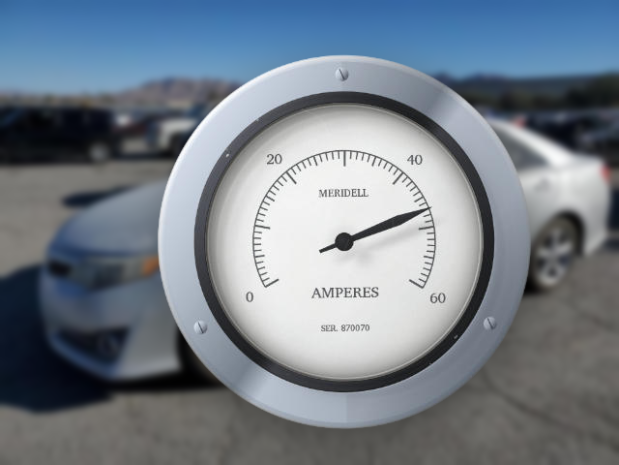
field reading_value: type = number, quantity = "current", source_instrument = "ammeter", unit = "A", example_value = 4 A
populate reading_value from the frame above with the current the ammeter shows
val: 47 A
